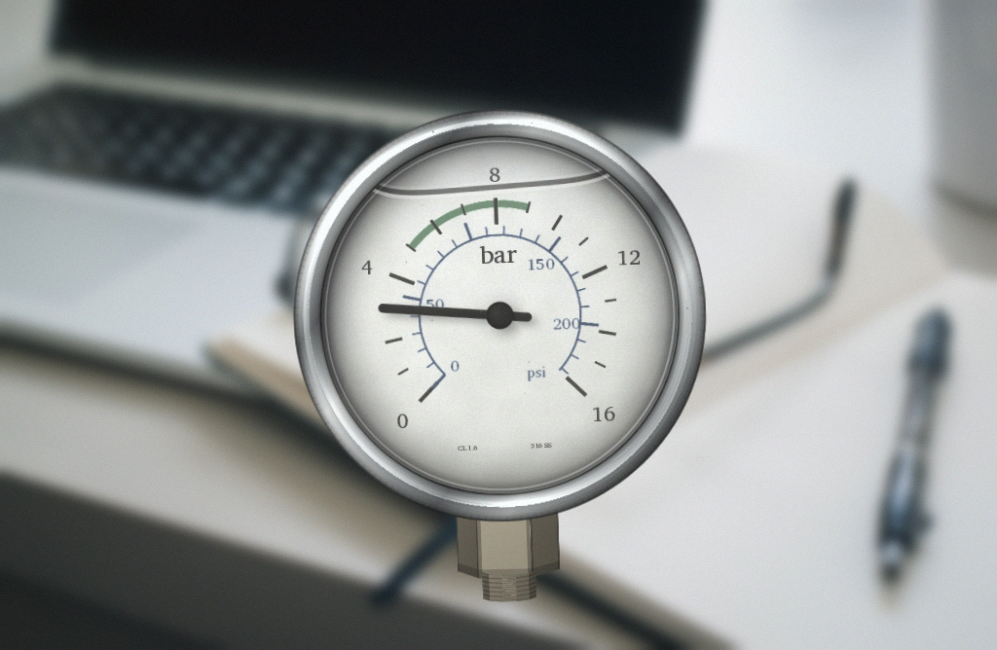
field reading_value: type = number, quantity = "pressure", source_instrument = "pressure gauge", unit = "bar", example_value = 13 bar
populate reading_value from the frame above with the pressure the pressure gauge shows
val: 3 bar
